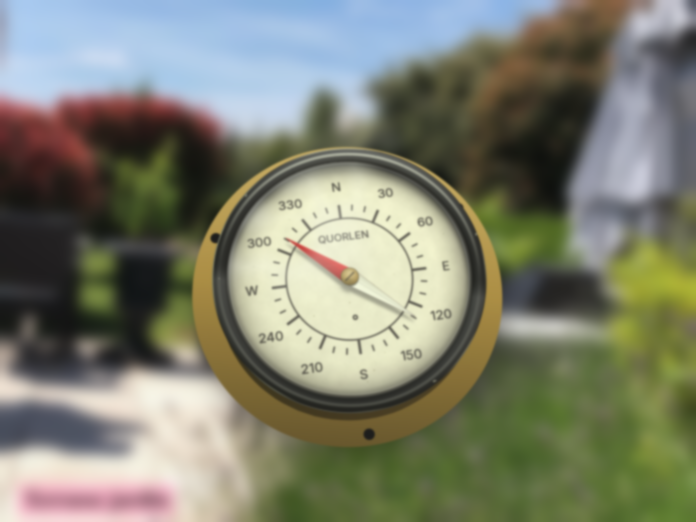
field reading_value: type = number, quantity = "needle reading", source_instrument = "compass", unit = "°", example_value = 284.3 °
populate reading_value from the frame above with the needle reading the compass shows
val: 310 °
